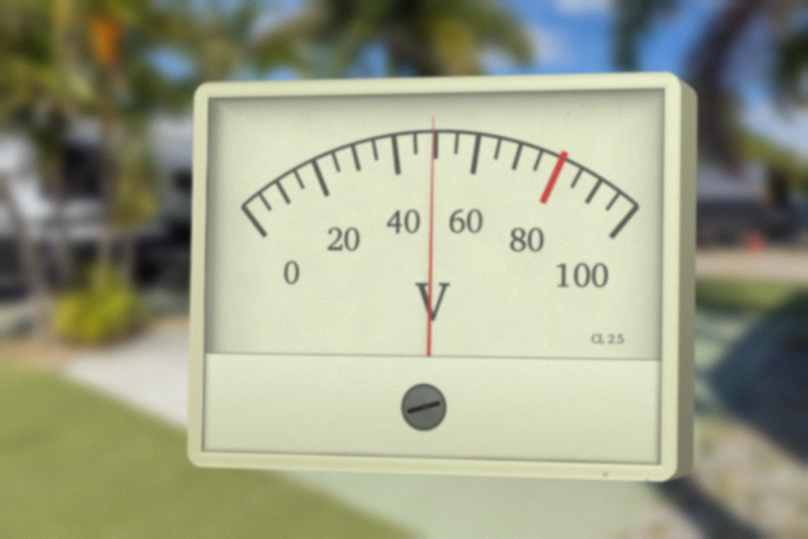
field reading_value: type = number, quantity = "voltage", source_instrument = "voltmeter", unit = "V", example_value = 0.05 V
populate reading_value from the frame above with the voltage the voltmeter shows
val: 50 V
